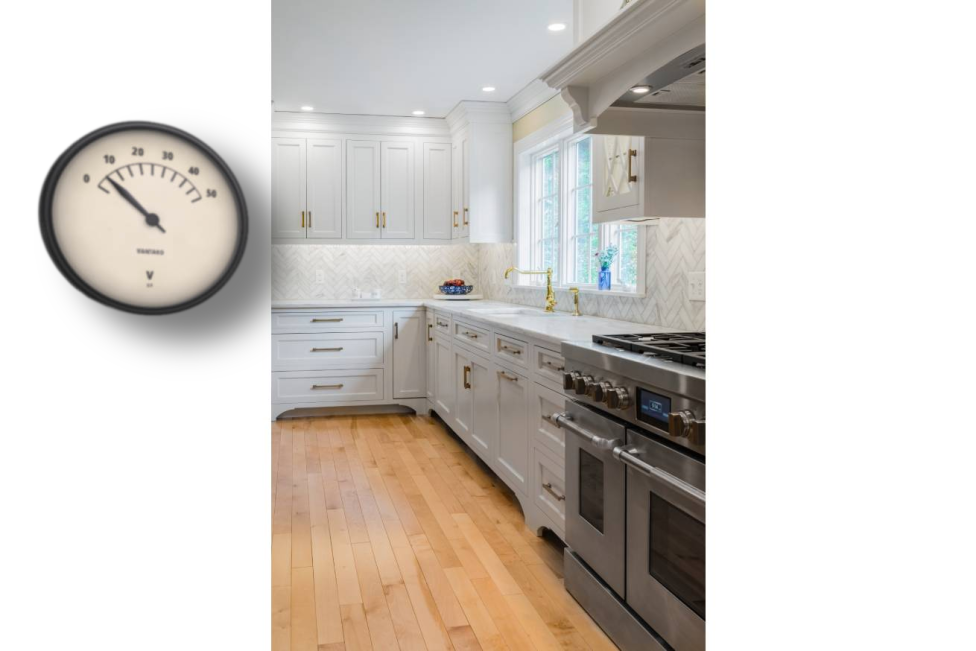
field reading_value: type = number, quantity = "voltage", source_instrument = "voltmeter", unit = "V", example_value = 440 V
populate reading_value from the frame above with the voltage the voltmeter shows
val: 5 V
